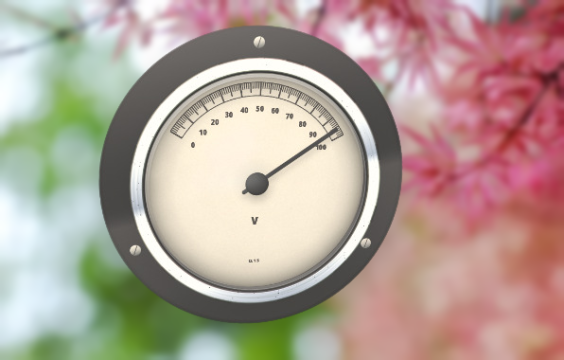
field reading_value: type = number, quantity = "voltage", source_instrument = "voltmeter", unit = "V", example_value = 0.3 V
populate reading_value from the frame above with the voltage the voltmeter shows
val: 95 V
